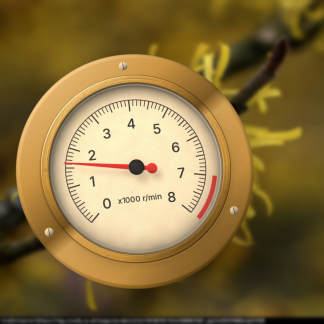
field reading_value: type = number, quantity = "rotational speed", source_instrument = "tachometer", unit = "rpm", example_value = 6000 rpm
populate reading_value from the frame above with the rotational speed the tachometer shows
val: 1600 rpm
